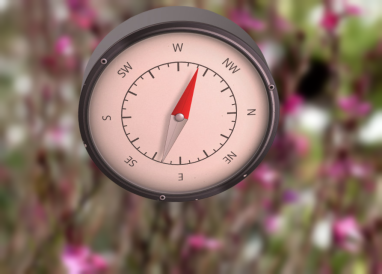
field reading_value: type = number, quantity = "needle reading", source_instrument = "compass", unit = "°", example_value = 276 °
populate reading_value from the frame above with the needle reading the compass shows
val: 290 °
